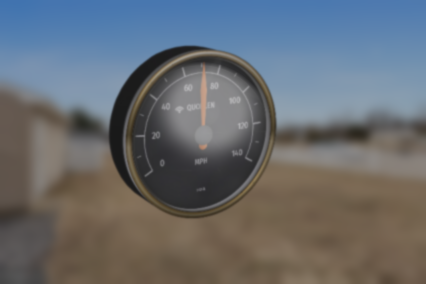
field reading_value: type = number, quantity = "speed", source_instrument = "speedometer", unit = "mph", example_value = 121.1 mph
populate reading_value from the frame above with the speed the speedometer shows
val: 70 mph
